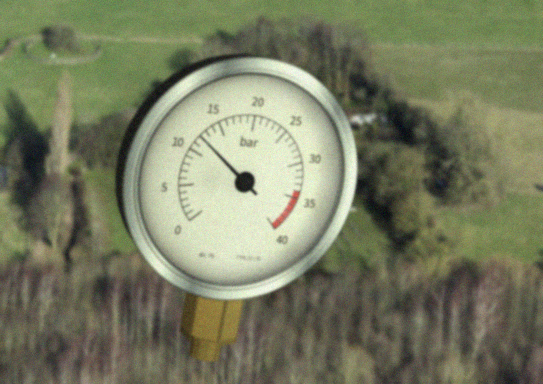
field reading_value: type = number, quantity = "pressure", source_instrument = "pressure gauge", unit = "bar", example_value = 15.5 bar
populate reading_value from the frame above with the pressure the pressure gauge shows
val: 12 bar
